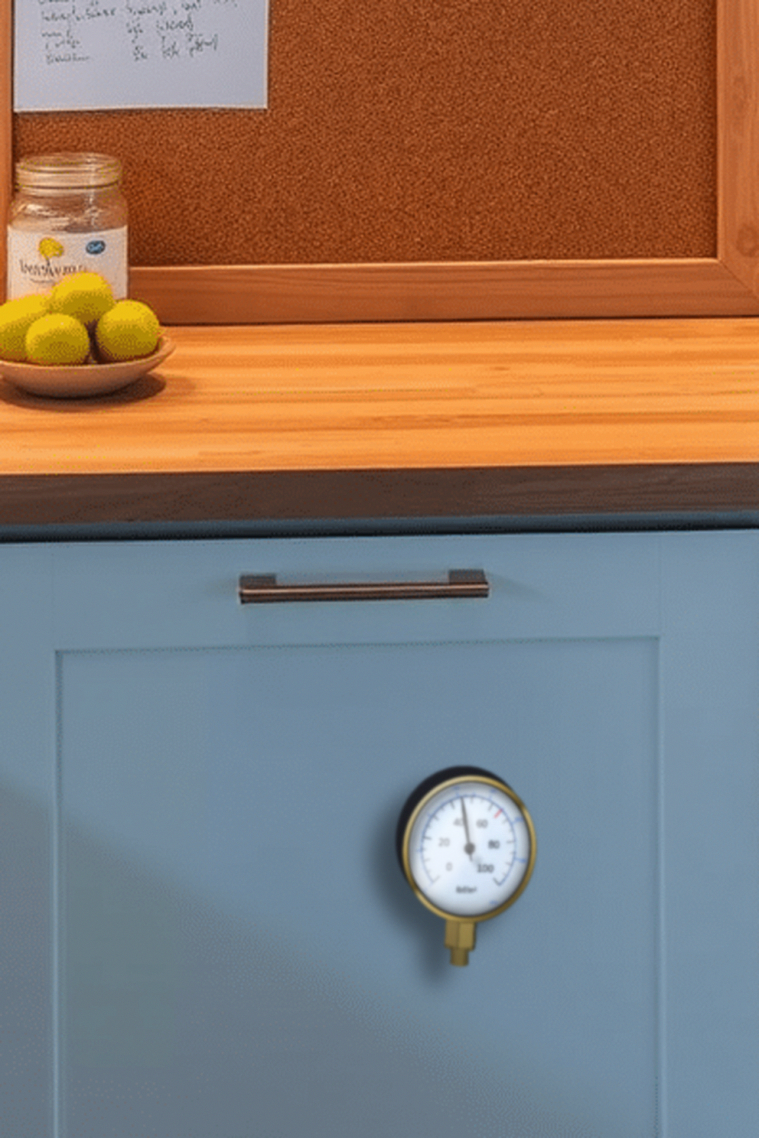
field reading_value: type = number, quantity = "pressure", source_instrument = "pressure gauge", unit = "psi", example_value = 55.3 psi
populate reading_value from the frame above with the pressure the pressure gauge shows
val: 45 psi
